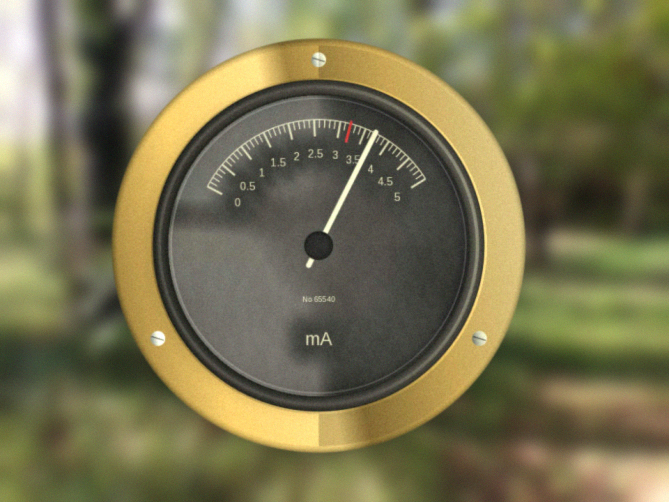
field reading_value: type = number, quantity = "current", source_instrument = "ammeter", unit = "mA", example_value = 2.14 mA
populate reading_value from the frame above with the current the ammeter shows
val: 3.7 mA
